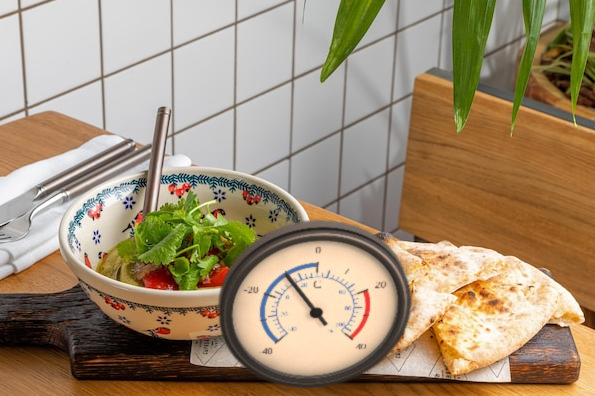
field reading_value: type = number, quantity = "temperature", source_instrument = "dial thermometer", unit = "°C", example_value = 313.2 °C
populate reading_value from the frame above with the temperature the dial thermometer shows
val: -10 °C
